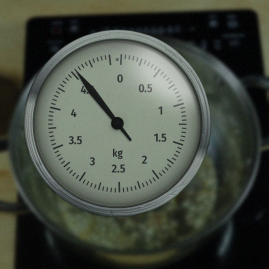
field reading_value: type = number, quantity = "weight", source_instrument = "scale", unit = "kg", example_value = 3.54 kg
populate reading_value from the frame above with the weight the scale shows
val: 4.55 kg
